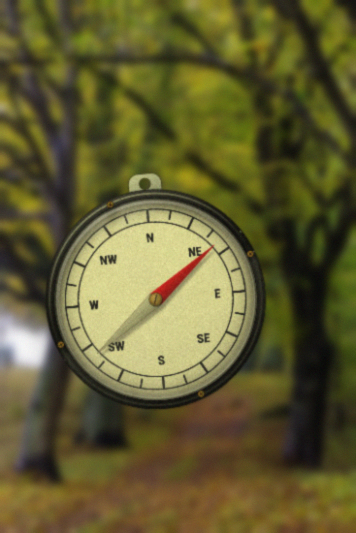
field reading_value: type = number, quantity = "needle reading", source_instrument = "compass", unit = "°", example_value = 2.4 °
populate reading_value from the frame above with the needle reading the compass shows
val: 52.5 °
